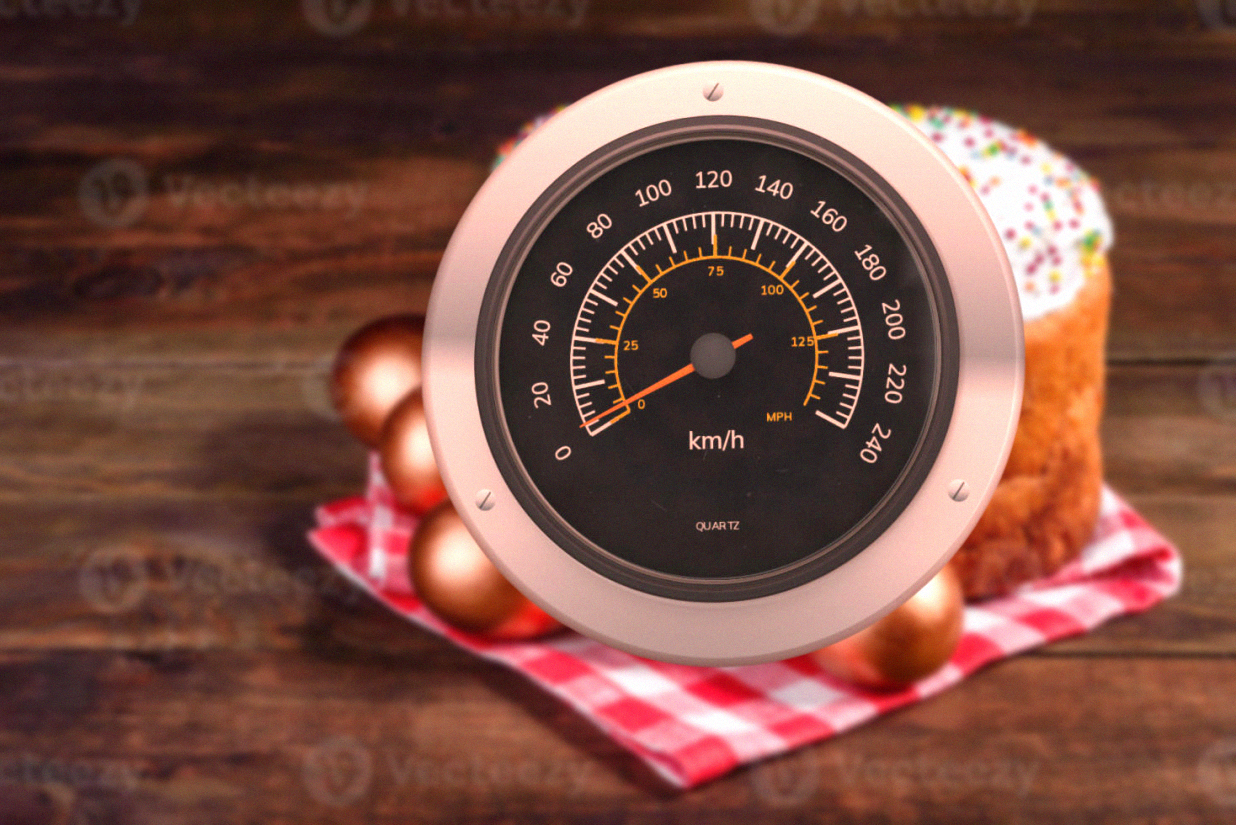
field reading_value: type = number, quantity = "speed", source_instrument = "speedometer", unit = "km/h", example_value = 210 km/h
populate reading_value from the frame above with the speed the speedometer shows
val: 4 km/h
